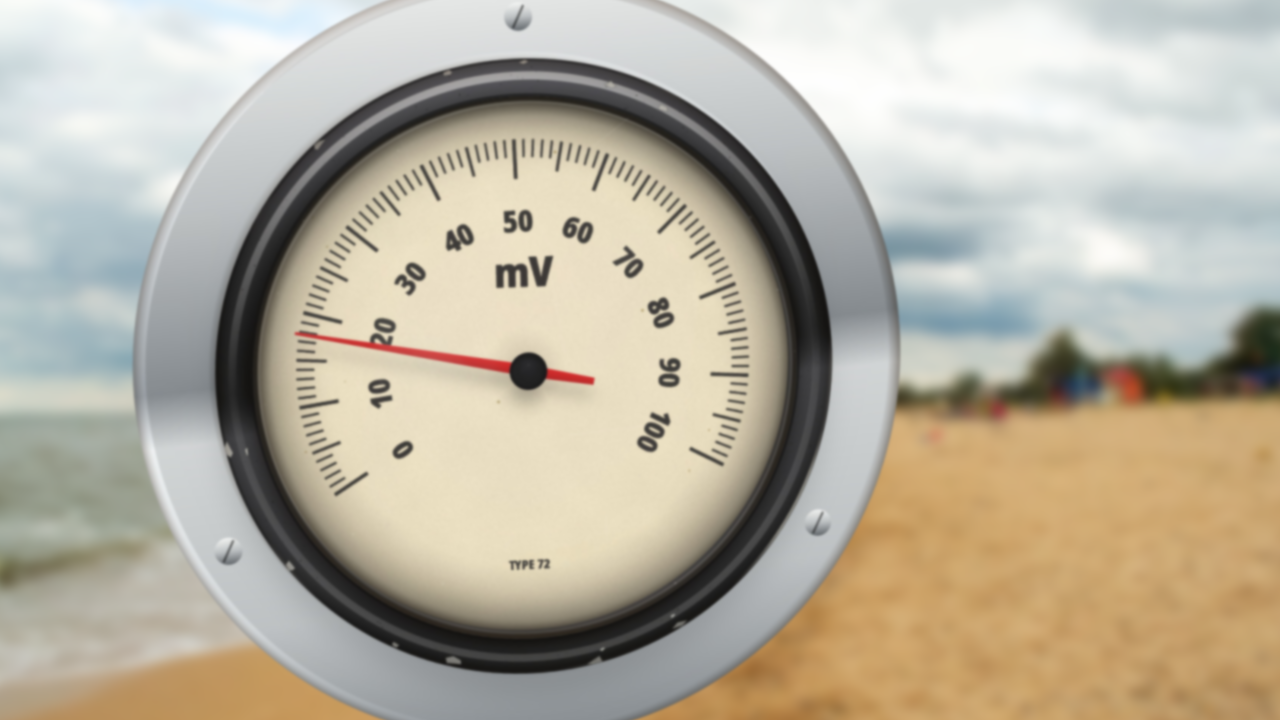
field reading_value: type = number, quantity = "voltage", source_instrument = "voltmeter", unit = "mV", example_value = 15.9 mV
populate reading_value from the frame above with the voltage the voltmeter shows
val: 18 mV
